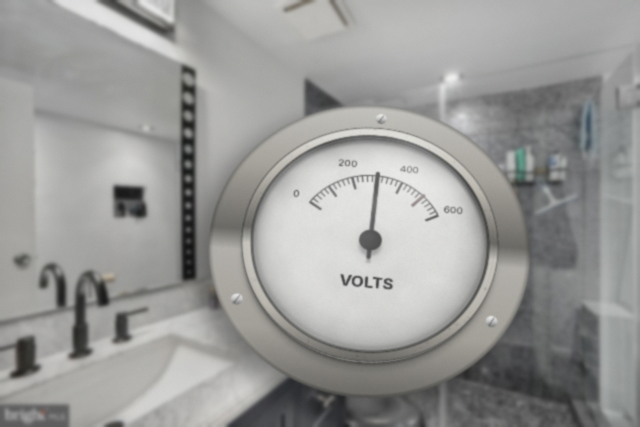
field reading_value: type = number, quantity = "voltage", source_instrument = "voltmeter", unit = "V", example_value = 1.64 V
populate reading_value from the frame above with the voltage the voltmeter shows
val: 300 V
